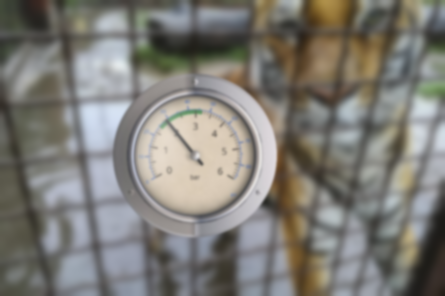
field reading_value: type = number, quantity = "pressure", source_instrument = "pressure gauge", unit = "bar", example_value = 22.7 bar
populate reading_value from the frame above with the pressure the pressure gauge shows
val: 2 bar
